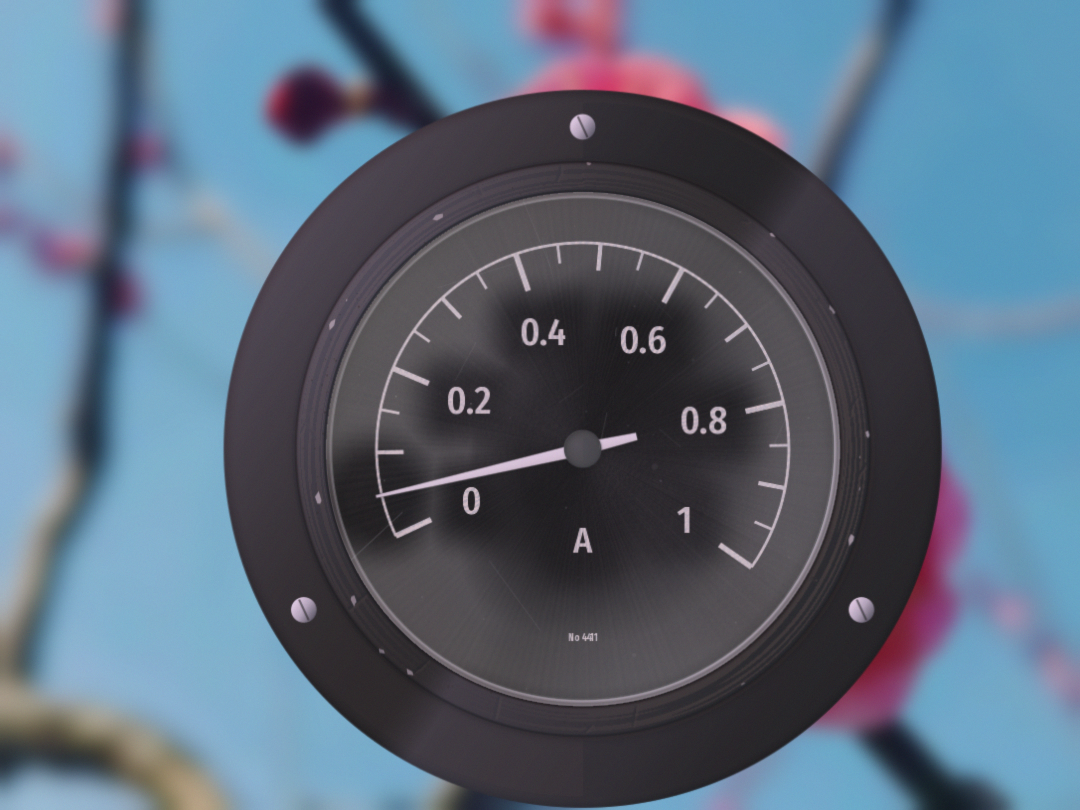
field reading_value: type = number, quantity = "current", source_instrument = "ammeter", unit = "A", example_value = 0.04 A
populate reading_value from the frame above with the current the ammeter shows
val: 0.05 A
